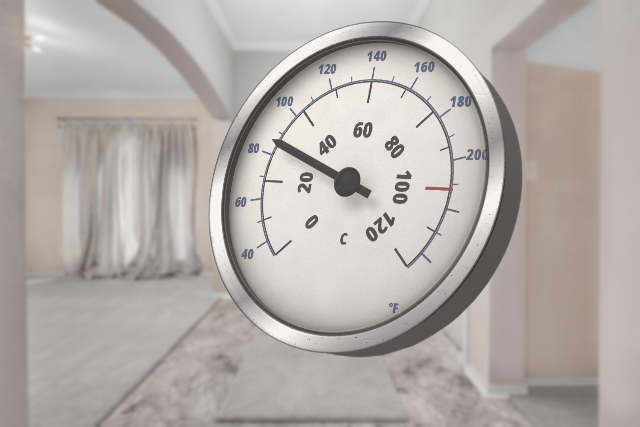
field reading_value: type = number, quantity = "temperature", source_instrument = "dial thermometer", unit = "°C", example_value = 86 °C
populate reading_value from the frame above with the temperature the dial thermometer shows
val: 30 °C
